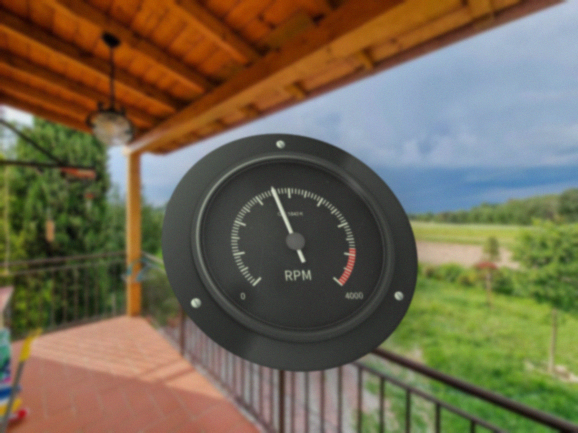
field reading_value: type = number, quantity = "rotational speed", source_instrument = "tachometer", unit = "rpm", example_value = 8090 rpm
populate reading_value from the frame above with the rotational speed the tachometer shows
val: 1750 rpm
